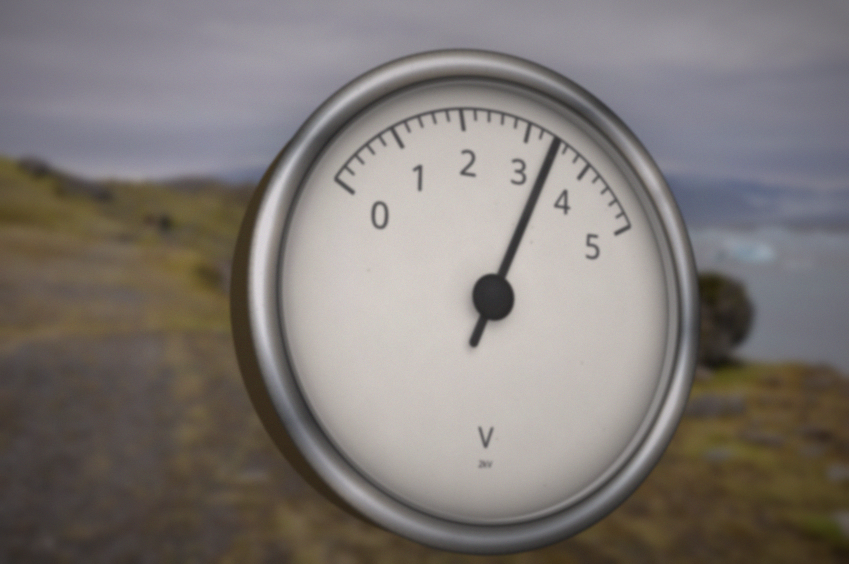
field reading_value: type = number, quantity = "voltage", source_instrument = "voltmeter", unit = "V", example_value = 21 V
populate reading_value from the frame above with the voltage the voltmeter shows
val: 3.4 V
